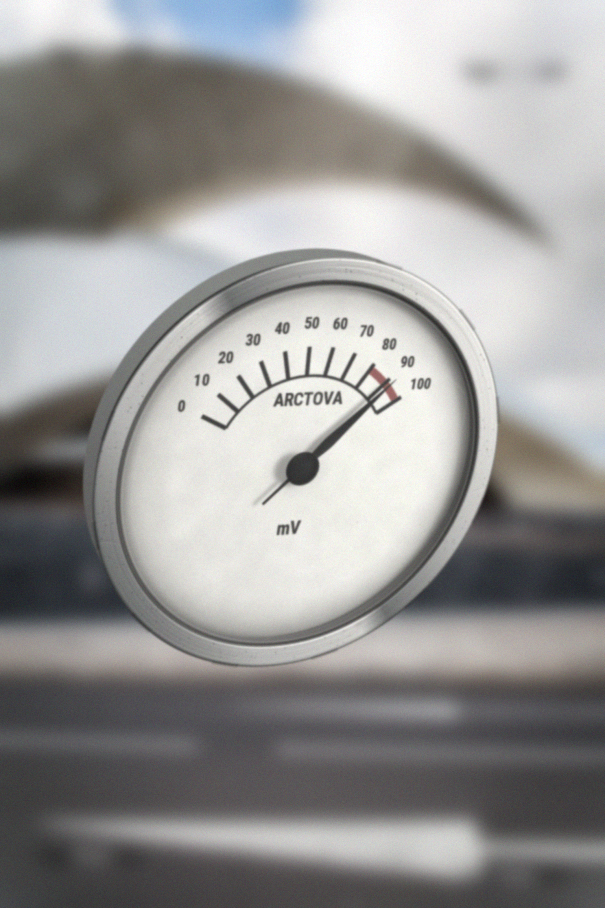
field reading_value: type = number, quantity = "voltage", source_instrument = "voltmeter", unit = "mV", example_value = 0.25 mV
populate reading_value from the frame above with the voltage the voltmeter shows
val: 90 mV
